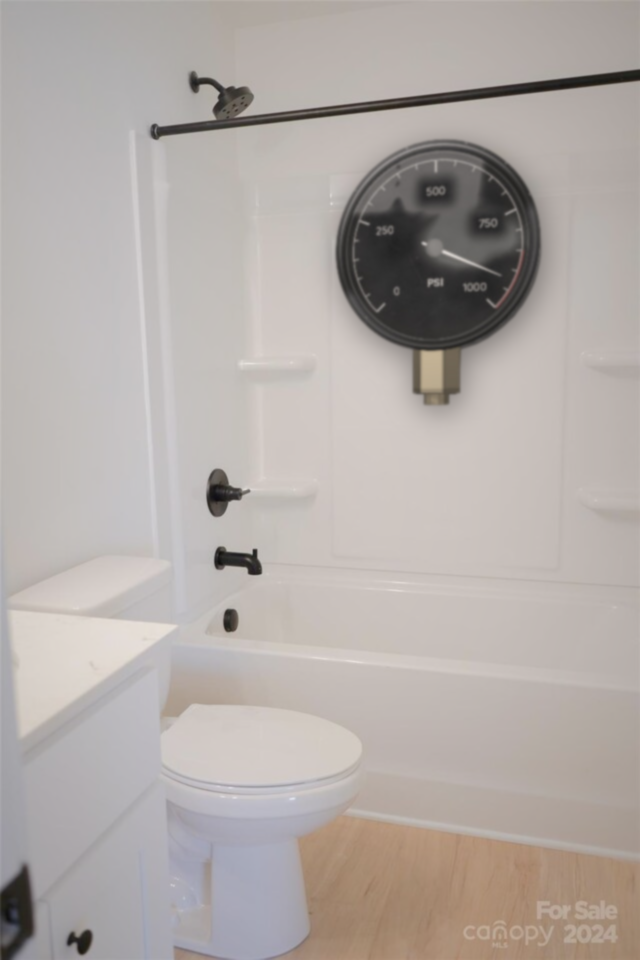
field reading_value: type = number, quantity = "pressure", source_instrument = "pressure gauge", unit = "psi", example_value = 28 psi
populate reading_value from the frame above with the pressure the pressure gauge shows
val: 925 psi
